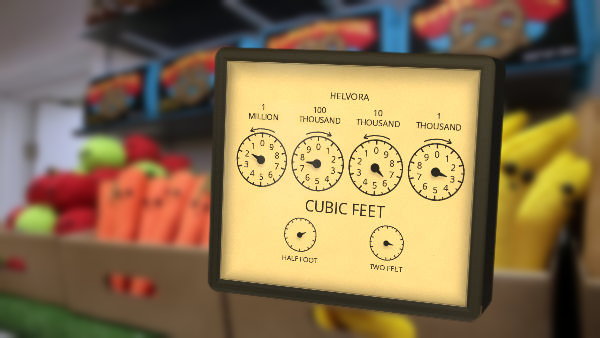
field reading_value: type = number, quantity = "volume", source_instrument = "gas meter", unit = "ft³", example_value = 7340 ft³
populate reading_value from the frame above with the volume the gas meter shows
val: 176300 ft³
